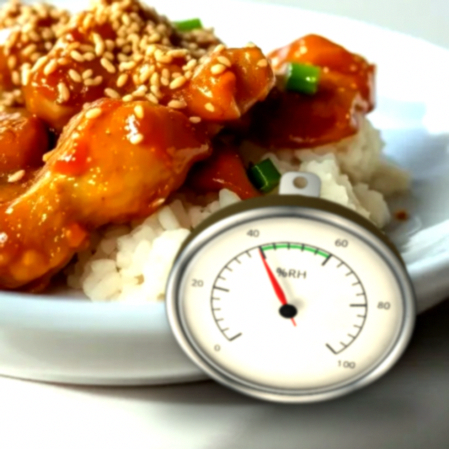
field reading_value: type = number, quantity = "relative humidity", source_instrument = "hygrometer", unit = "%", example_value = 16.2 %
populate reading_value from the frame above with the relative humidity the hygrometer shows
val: 40 %
